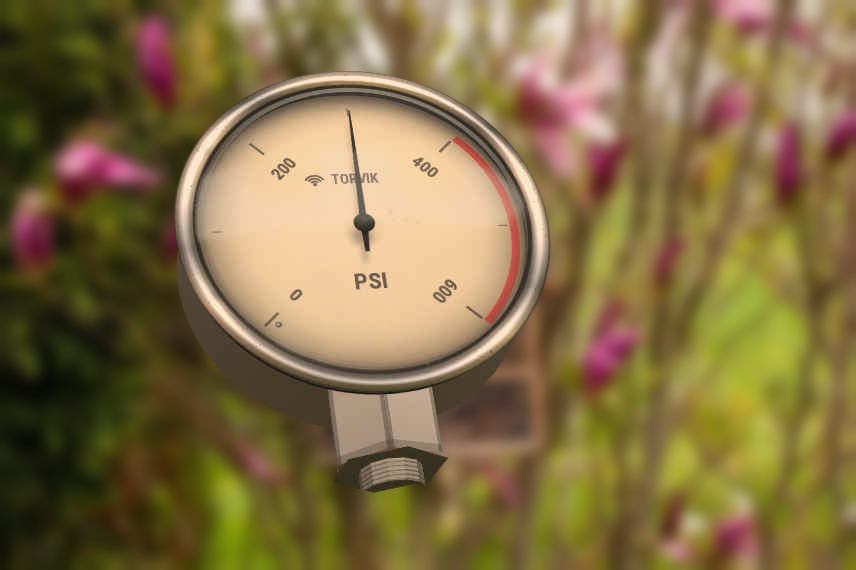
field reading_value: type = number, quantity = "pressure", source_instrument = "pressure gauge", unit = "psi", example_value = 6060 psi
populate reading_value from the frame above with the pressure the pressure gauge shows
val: 300 psi
